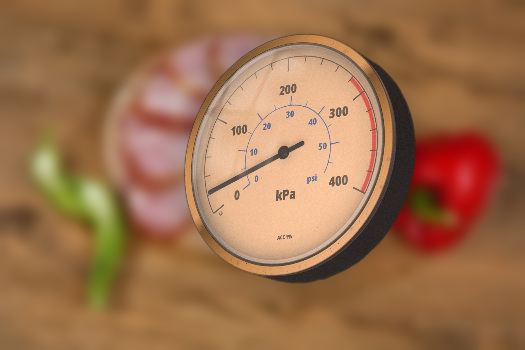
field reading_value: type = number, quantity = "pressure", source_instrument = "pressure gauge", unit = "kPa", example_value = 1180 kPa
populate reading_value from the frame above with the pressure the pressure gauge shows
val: 20 kPa
